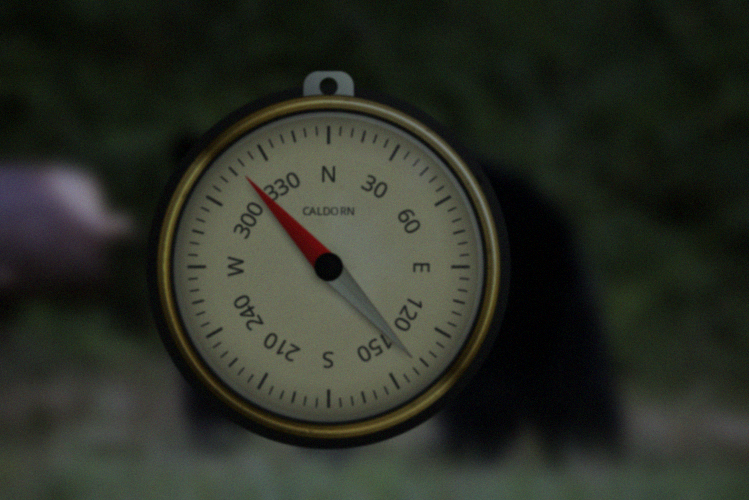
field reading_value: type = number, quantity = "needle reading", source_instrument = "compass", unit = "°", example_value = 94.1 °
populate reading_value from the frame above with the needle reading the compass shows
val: 317.5 °
